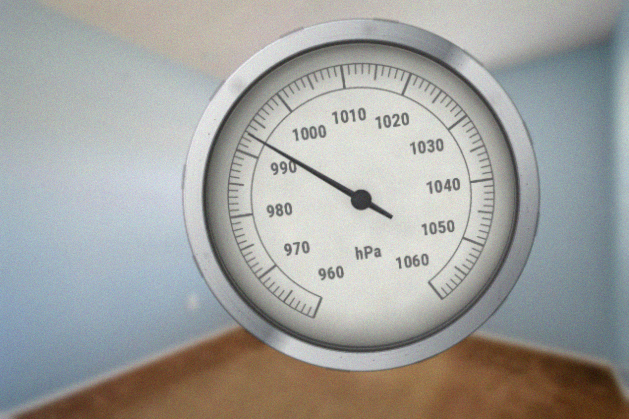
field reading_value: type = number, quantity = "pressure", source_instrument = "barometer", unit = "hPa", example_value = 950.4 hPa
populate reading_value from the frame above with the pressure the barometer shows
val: 993 hPa
